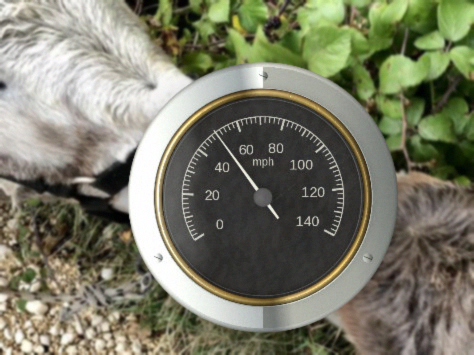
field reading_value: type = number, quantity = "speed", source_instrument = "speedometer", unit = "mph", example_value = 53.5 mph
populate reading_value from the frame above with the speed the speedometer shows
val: 50 mph
